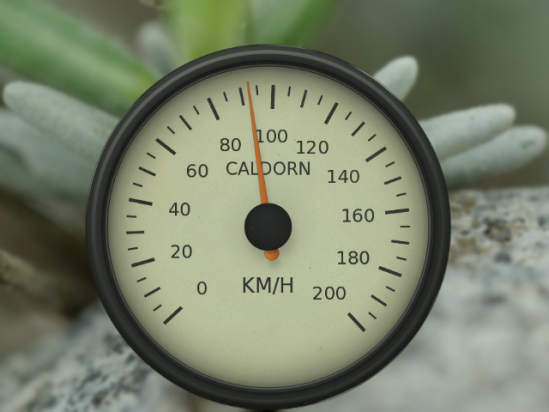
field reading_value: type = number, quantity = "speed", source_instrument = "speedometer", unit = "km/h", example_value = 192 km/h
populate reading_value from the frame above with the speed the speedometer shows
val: 92.5 km/h
